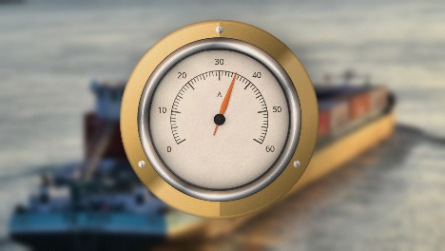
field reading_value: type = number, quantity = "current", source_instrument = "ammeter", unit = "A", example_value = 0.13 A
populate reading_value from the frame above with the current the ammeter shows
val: 35 A
